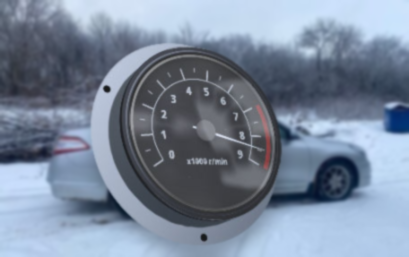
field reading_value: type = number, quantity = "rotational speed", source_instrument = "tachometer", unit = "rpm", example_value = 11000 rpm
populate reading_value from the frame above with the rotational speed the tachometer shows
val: 8500 rpm
